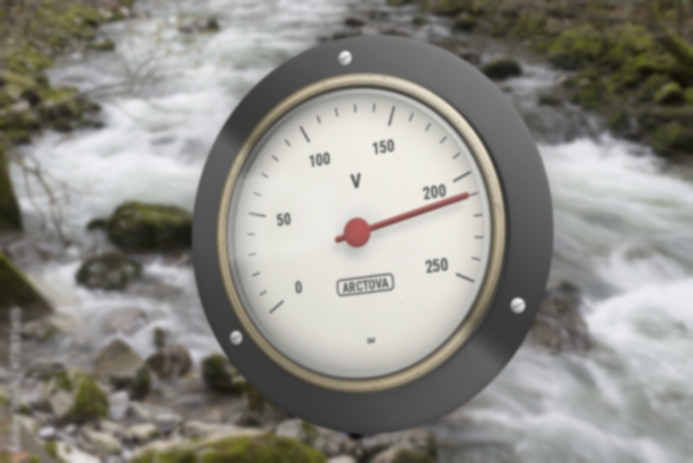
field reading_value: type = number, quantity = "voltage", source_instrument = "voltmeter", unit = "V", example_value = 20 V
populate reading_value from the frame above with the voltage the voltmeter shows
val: 210 V
